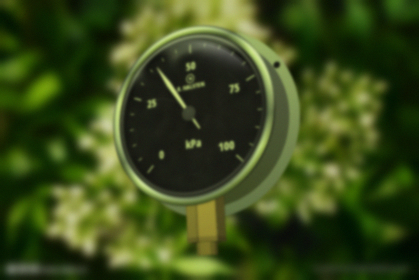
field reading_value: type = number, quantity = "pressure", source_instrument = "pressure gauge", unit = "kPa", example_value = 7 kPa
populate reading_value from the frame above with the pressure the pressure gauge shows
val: 37.5 kPa
